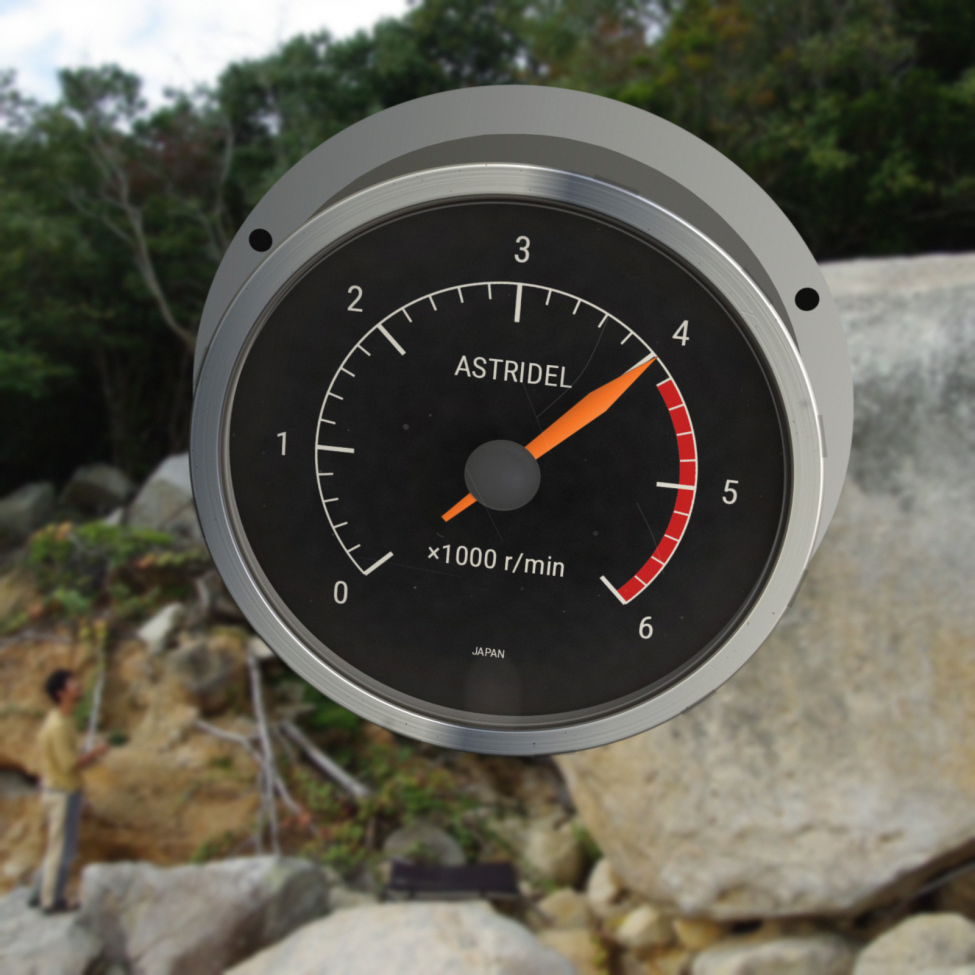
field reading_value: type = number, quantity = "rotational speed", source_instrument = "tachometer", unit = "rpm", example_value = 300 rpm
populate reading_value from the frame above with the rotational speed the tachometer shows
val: 4000 rpm
